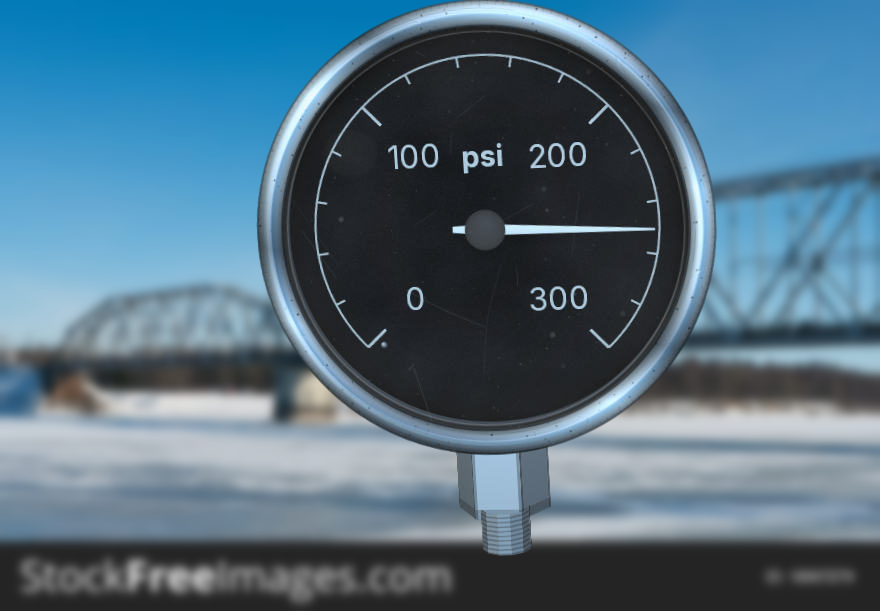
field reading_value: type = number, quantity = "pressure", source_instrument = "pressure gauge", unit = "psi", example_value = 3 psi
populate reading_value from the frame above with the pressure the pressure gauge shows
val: 250 psi
